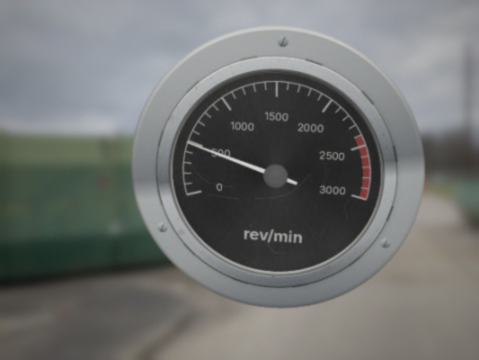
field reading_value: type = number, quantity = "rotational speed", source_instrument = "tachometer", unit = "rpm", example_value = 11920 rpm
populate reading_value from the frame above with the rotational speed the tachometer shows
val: 500 rpm
